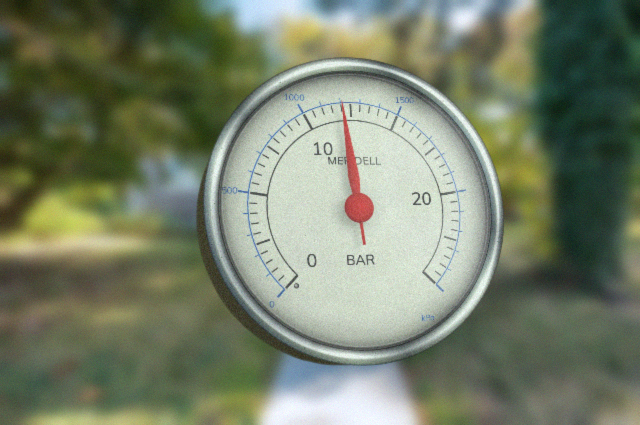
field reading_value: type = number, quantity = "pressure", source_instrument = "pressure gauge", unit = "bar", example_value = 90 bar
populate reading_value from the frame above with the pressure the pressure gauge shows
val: 12 bar
